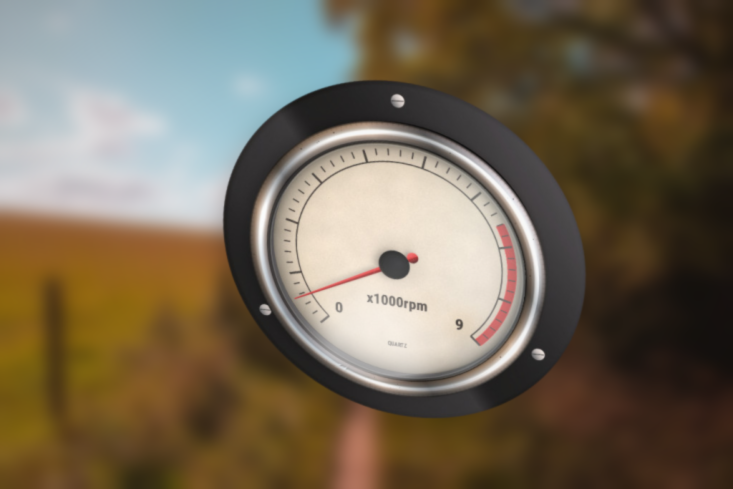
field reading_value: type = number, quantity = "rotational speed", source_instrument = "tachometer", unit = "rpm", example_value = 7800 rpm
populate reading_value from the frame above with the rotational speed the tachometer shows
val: 600 rpm
